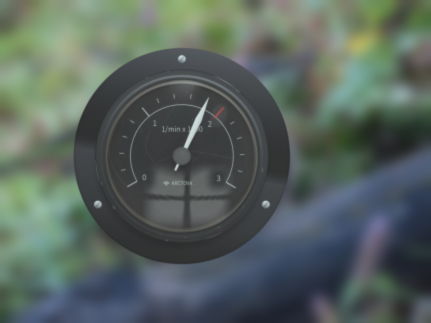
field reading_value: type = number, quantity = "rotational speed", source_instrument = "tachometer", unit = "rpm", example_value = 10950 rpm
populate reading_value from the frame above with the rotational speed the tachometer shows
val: 1800 rpm
